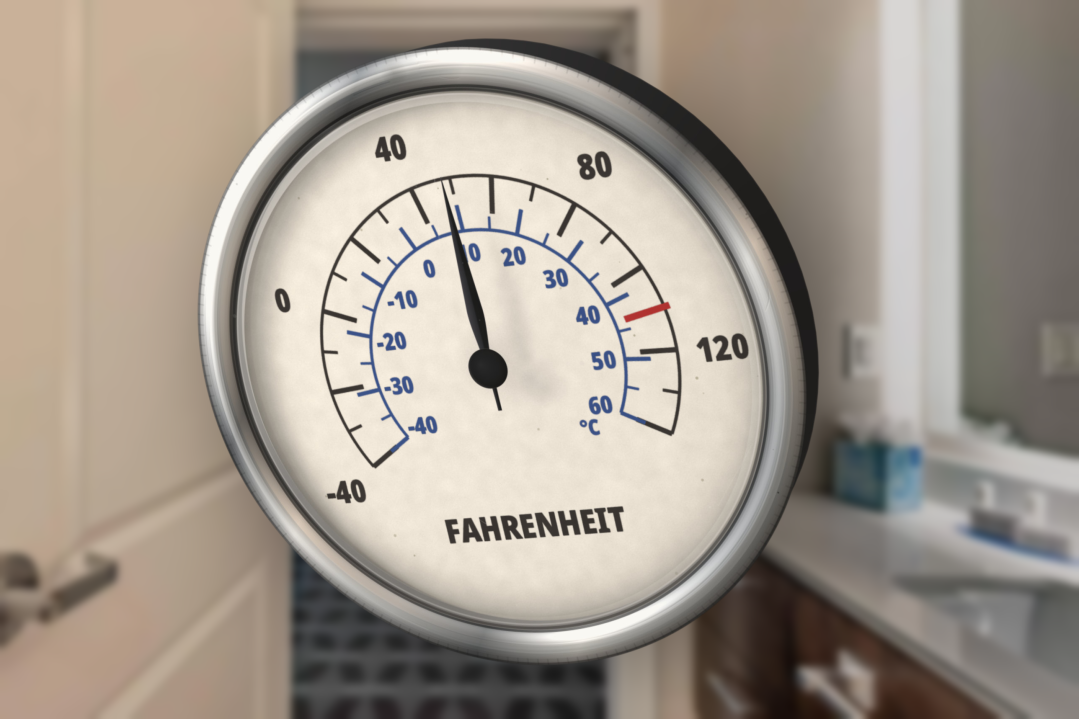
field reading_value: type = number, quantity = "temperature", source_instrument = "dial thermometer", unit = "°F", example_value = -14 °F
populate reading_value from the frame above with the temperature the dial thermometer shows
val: 50 °F
